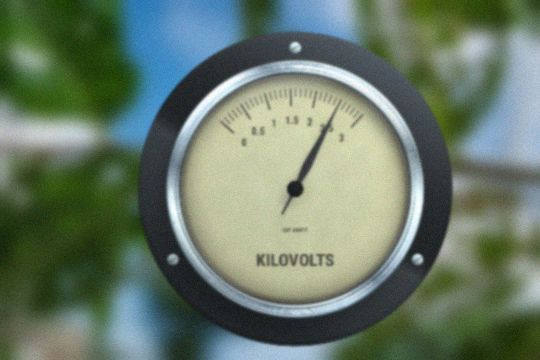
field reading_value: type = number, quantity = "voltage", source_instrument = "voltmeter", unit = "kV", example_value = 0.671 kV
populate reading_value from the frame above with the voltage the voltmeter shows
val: 2.5 kV
